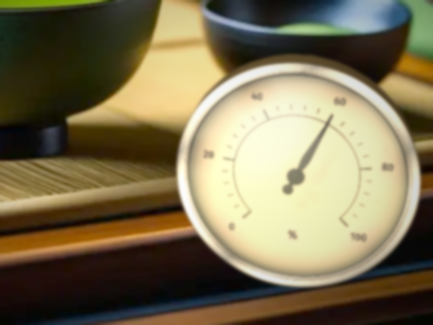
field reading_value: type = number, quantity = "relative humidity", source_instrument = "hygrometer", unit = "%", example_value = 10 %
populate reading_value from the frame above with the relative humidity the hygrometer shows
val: 60 %
